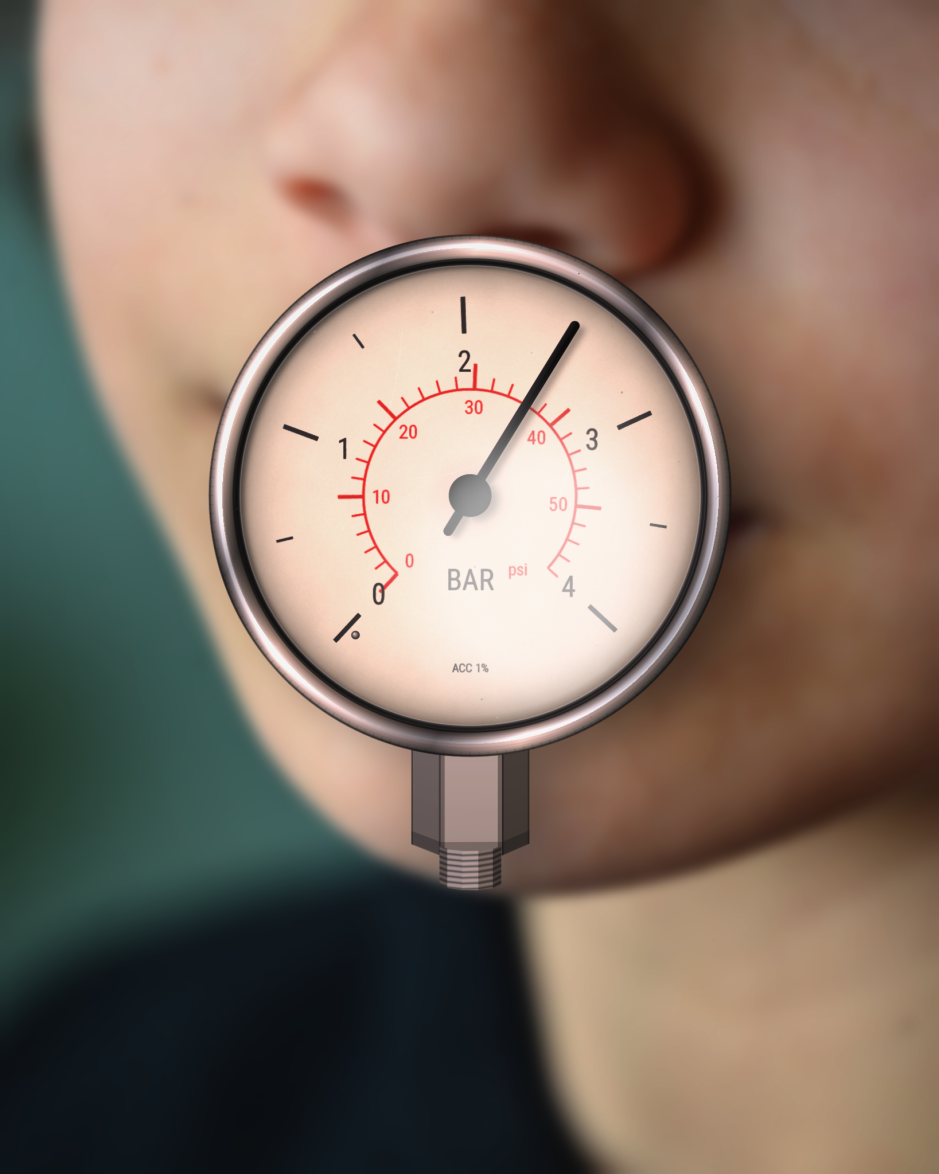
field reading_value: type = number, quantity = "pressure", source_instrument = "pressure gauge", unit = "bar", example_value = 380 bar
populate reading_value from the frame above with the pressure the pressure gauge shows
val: 2.5 bar
